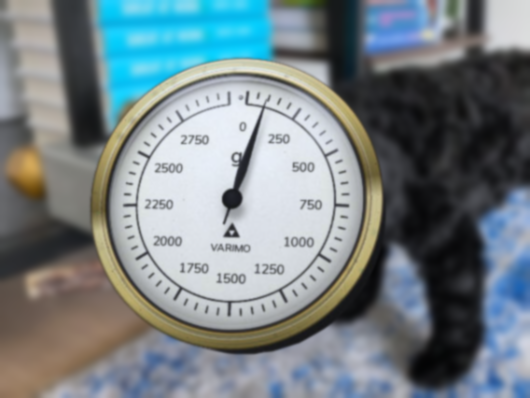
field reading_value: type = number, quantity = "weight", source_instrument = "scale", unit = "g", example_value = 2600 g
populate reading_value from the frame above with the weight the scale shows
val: 100 g
